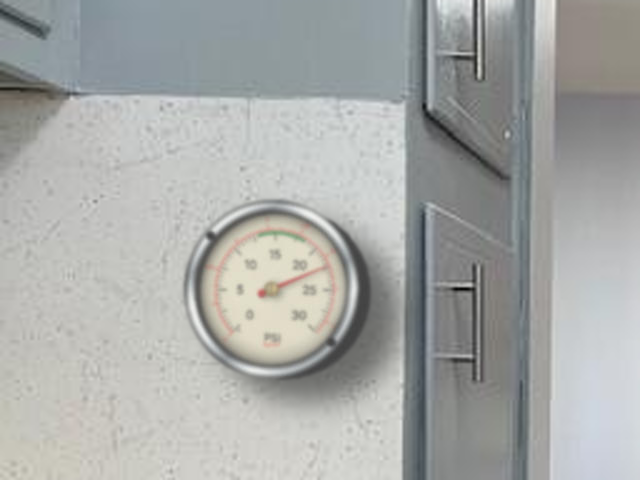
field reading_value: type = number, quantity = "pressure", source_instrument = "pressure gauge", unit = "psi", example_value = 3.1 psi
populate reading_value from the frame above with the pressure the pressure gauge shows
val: 22.5 psi
